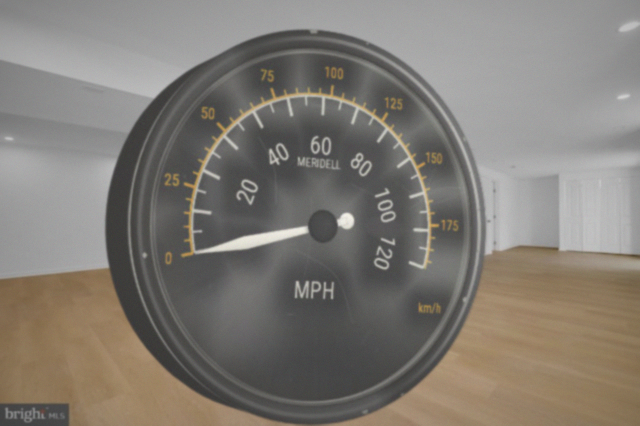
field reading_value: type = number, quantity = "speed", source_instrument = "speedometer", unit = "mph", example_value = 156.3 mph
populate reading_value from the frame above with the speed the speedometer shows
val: 0 mph
